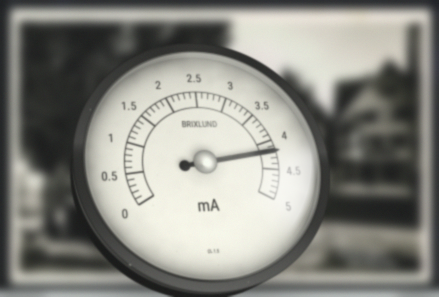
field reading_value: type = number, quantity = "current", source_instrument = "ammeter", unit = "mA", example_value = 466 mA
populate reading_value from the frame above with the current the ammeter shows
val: 4.2 mA
